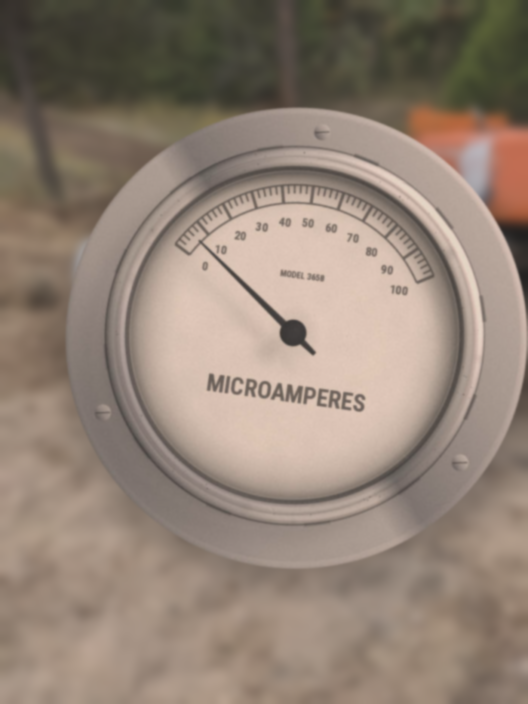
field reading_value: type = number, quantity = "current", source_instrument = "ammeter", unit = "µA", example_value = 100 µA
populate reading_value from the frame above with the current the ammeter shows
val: 6 µA
